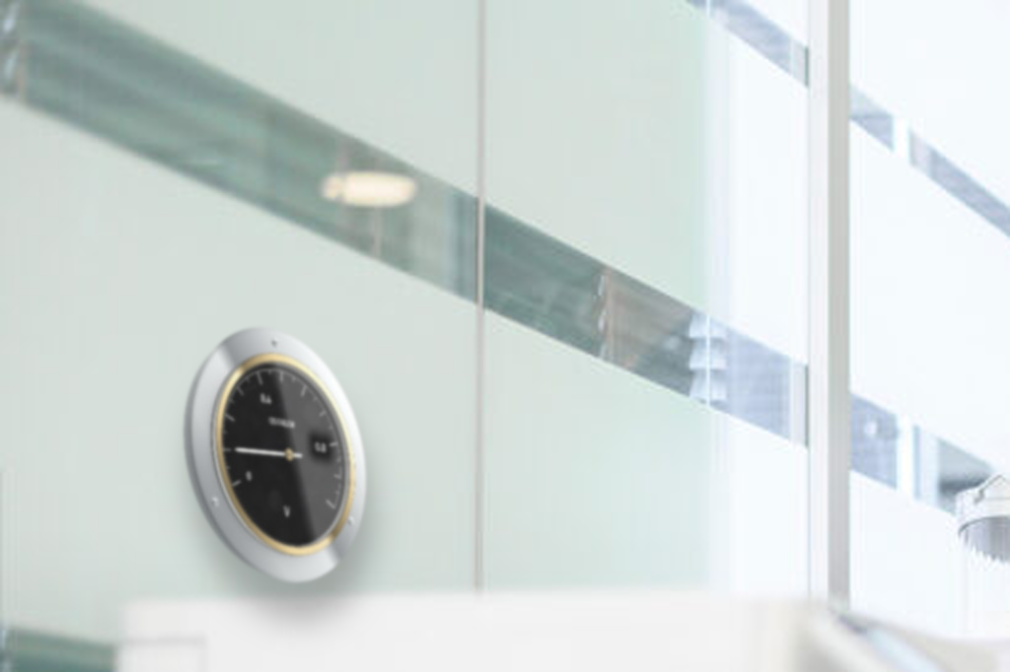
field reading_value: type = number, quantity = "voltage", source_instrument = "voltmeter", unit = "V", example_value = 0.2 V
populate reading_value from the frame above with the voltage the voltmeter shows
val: 0.1 V
